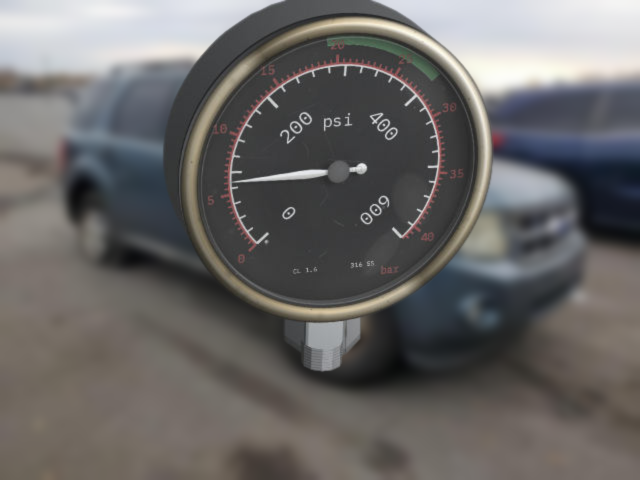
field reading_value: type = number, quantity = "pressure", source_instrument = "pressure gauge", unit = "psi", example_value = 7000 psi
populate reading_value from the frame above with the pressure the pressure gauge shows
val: 90 psi
